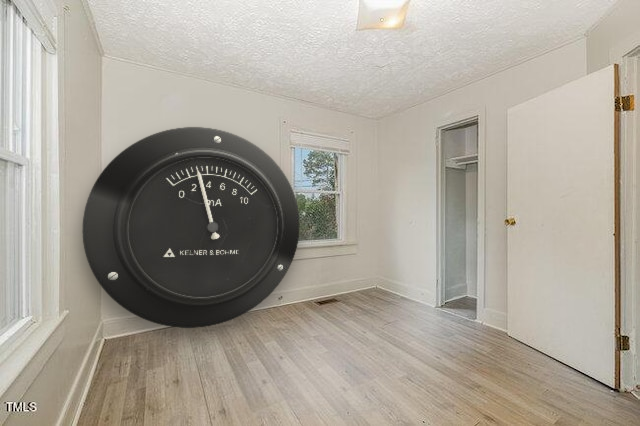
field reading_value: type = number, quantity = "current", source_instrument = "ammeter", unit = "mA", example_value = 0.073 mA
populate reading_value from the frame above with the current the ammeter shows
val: 3 mA
